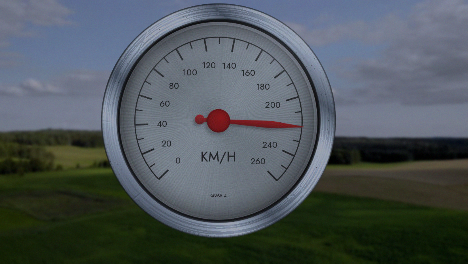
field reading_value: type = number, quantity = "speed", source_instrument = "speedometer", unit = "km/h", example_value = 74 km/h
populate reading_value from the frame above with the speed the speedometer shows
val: 220 km/h
